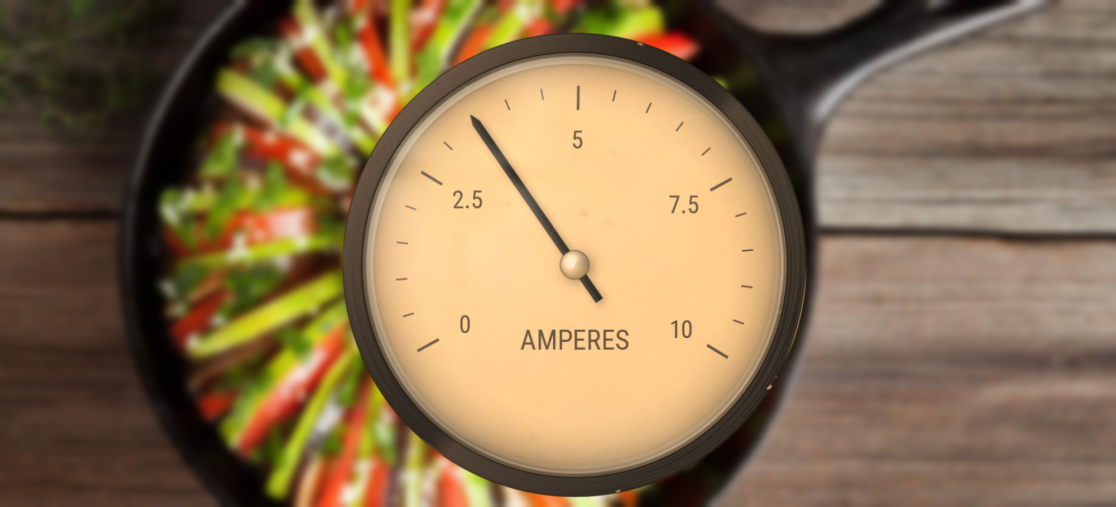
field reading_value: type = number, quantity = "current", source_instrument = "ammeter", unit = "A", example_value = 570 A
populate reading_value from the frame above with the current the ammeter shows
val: 3.5 A
